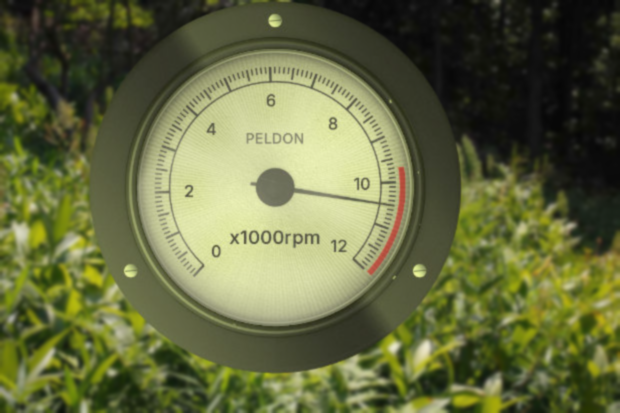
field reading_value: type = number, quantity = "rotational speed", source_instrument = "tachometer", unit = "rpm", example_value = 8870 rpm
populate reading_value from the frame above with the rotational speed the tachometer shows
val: 10500 rpm
